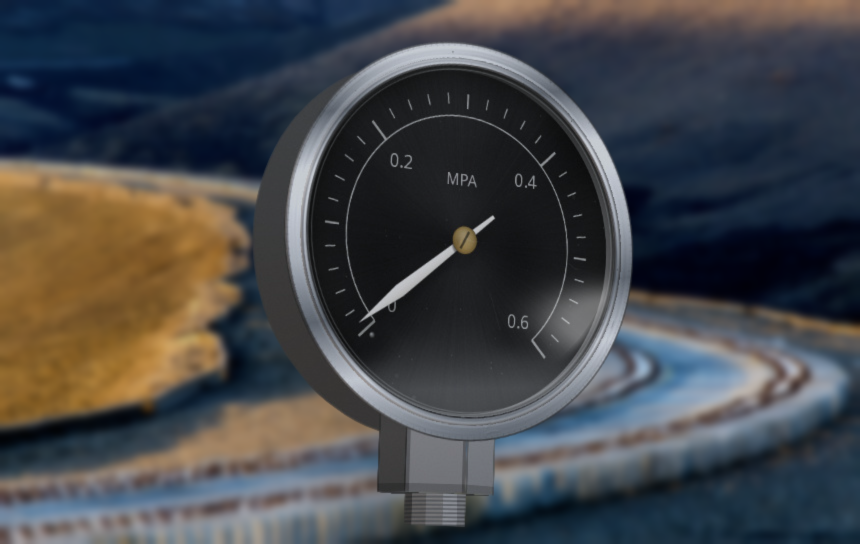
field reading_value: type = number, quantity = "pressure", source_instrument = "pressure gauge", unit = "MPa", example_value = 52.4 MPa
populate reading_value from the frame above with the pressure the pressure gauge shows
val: 0.01 MPa
